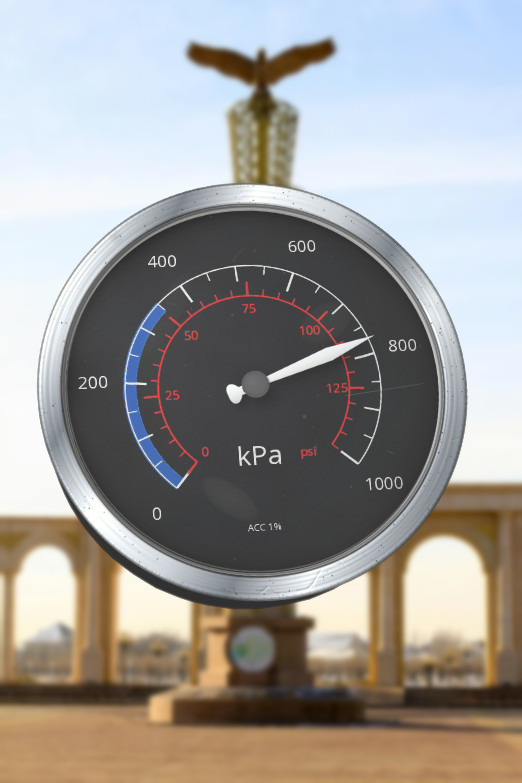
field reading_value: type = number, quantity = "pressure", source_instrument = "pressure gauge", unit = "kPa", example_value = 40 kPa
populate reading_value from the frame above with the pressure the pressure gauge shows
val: 775 kPa
